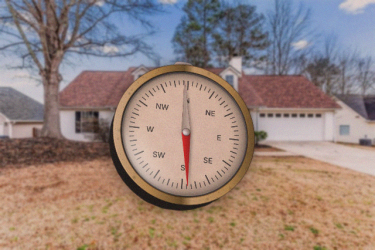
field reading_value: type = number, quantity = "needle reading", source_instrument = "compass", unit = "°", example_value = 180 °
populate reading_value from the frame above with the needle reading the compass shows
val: 175 °
